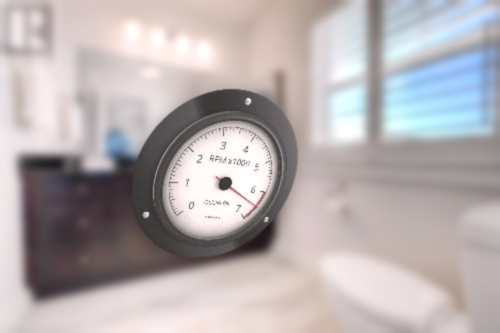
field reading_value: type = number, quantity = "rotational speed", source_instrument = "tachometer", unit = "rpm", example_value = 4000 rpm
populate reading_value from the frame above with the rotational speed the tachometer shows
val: 6500 rpm
